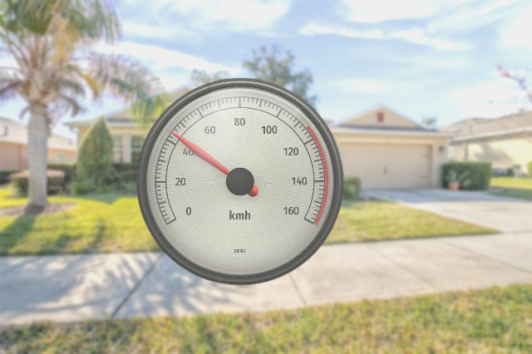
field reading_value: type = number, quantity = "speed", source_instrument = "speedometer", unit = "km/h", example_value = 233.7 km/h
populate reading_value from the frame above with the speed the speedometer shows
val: 44 km/h
